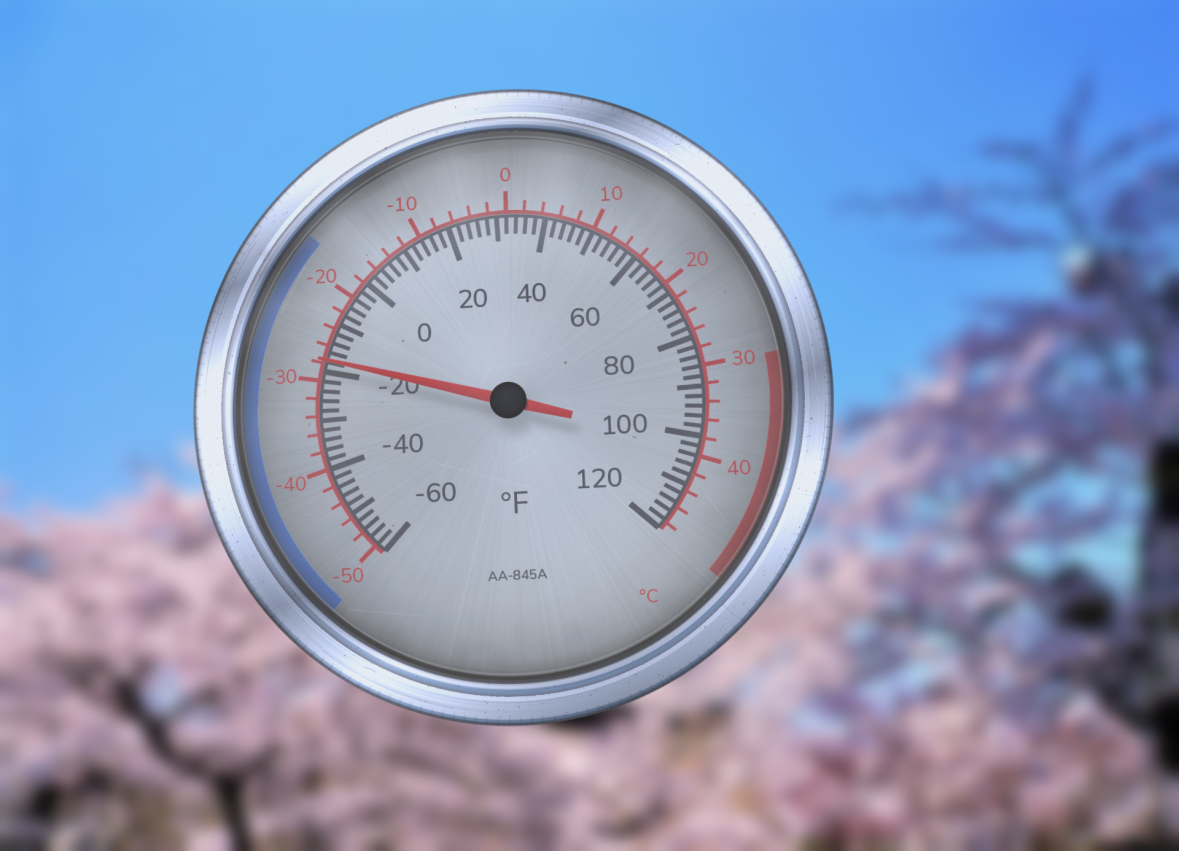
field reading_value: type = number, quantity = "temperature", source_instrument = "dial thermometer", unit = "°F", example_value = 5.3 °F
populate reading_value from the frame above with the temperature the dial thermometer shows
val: -18 °F
